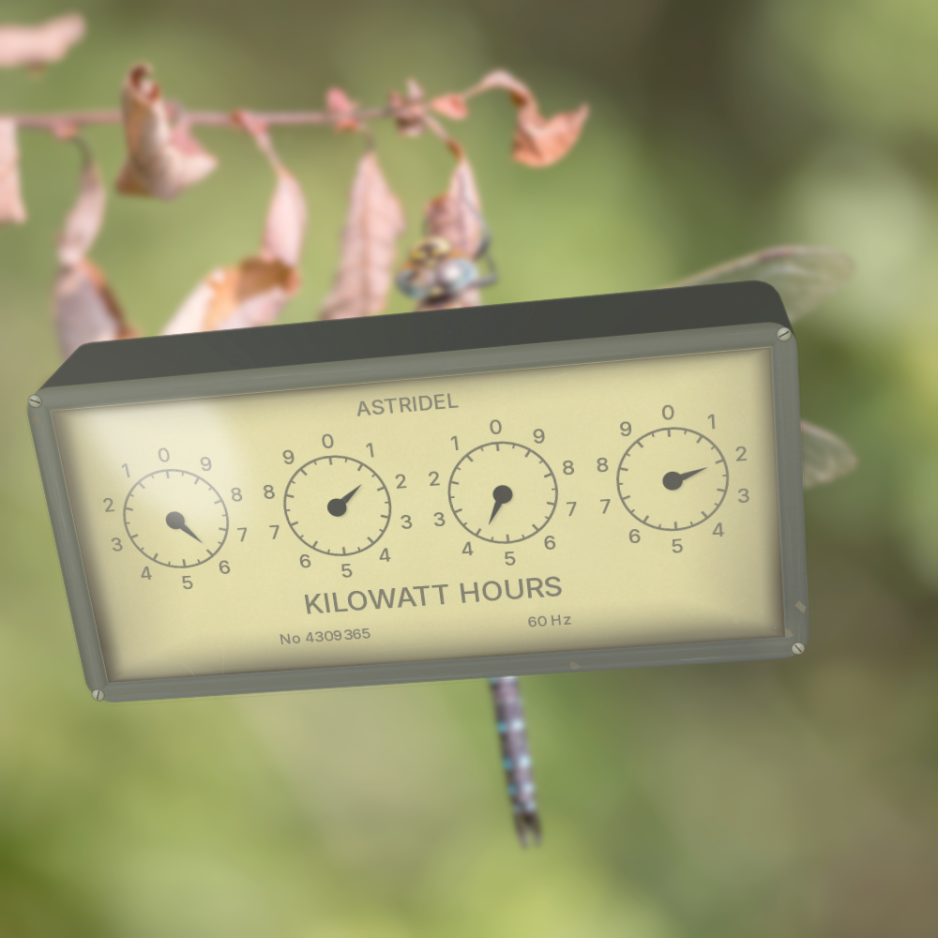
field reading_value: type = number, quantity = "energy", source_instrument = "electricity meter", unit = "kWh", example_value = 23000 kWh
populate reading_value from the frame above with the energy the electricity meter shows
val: 6142 kWh
